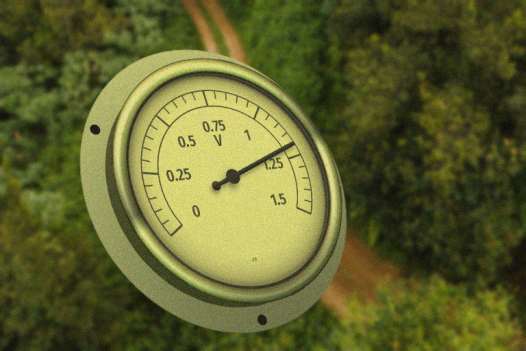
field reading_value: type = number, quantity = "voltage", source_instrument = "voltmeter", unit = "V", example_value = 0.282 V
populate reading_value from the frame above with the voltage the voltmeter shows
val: 1.2 V
